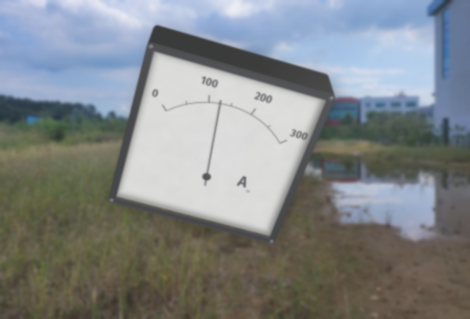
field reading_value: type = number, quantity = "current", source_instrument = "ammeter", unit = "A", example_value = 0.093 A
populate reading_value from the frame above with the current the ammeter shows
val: 125 A
